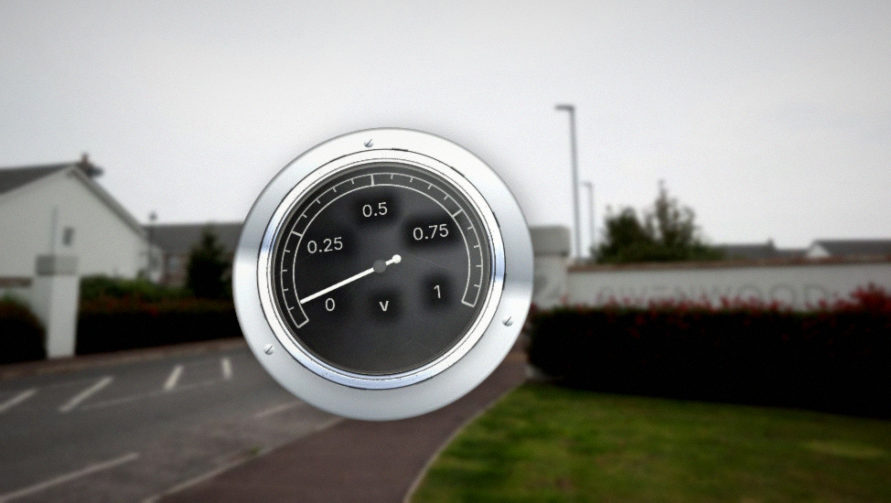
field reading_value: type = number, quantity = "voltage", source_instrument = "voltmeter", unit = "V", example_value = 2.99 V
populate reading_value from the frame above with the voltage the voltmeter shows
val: 0.05 V
